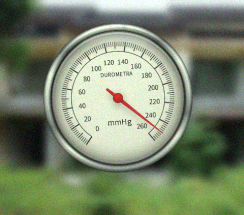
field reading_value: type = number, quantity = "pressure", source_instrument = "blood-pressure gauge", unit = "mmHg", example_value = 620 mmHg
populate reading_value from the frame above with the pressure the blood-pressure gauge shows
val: 250 mmHg
